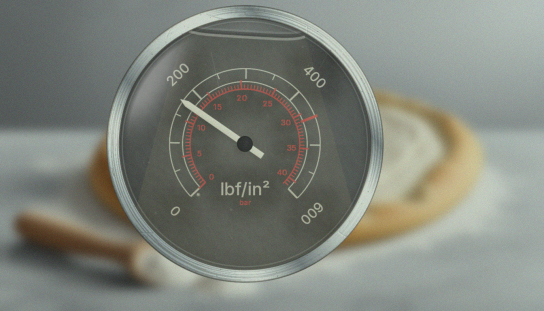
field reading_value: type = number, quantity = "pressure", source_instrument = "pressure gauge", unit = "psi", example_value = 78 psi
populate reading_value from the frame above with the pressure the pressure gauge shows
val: 175 psi
